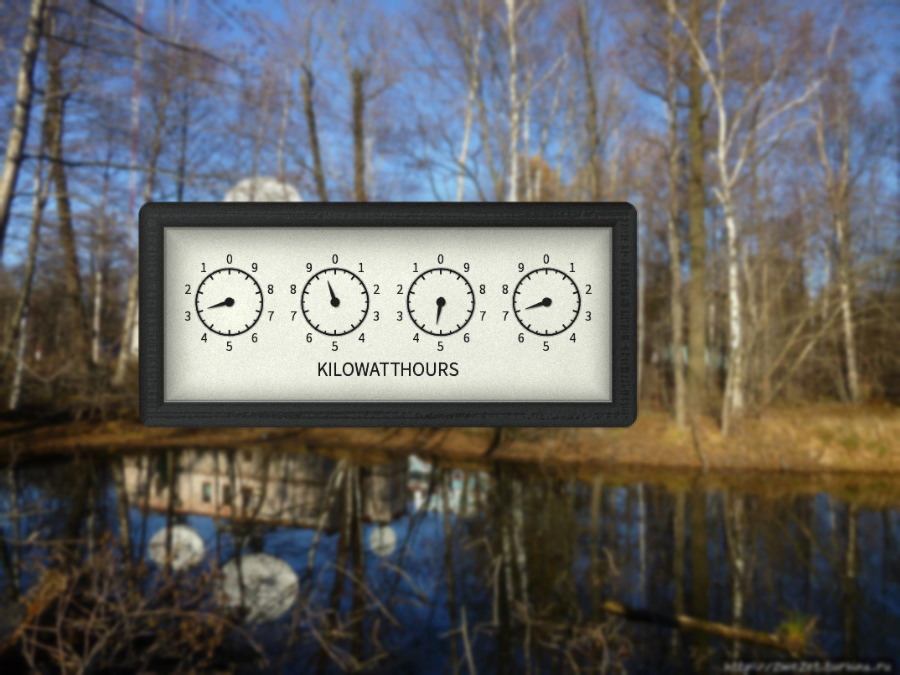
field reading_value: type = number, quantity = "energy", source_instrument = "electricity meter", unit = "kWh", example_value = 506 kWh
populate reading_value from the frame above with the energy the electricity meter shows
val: 2947 kWh
